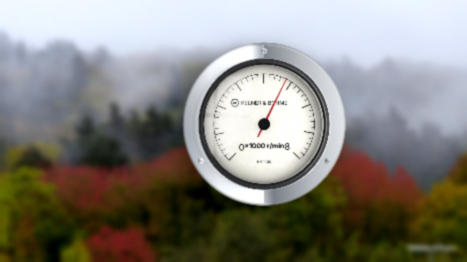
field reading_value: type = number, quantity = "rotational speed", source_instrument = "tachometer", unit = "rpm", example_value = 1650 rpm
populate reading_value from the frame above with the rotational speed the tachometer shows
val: 4800 rpm
